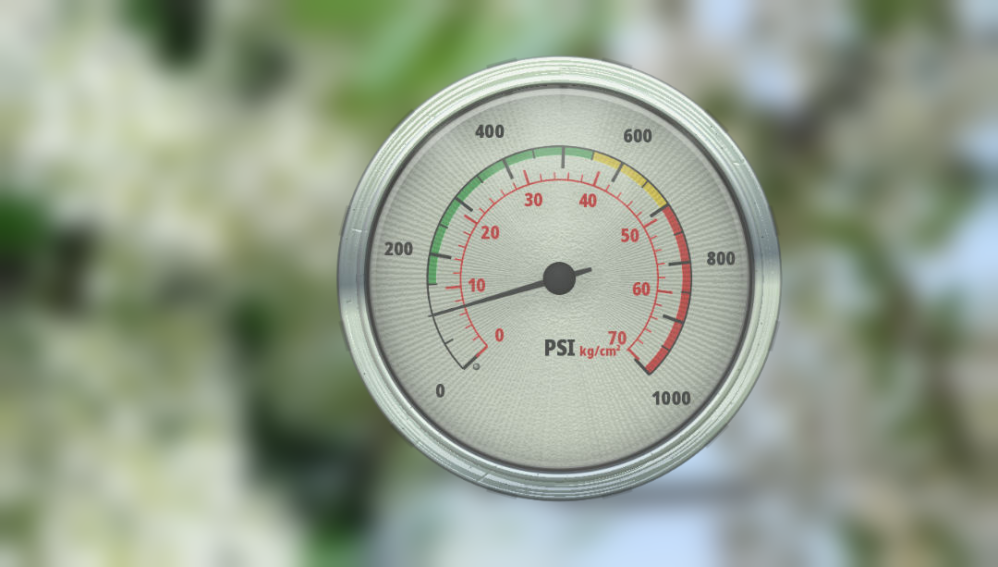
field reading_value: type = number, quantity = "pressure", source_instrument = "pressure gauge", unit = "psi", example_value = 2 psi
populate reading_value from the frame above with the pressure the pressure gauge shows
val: 100 psi
